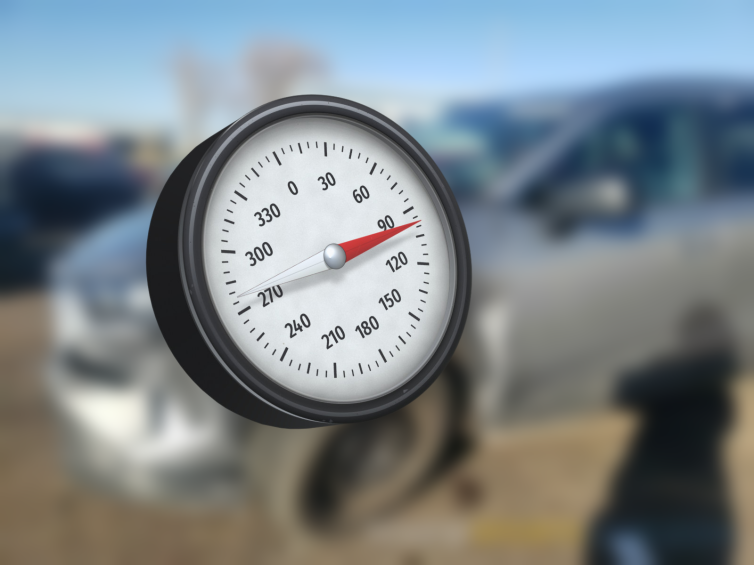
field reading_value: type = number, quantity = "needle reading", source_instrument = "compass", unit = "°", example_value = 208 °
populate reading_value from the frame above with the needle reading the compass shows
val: 97.5 °
